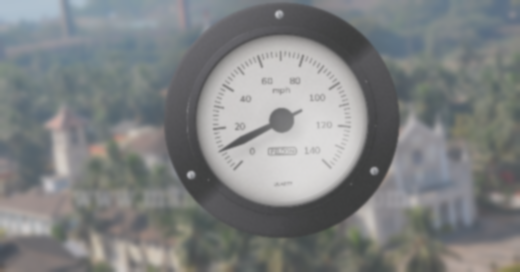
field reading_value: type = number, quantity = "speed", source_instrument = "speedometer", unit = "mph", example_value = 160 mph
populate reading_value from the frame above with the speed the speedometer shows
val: 10 mph
